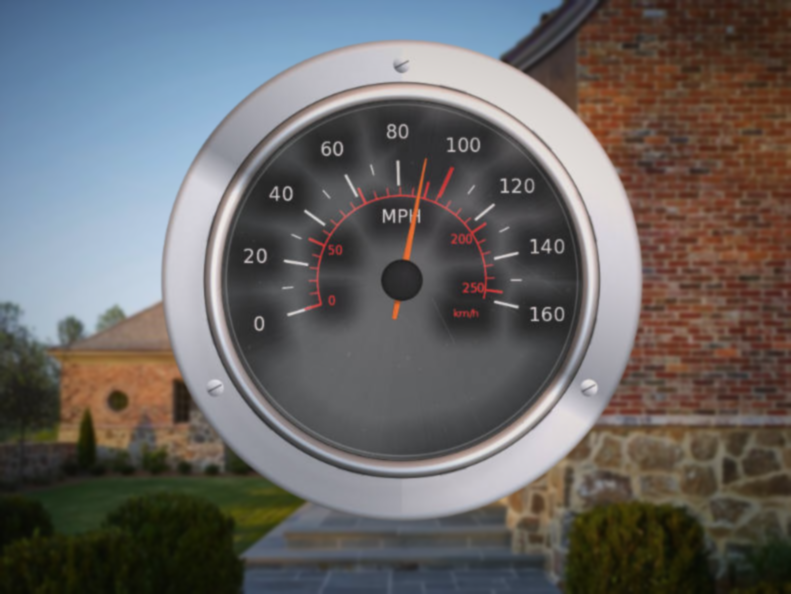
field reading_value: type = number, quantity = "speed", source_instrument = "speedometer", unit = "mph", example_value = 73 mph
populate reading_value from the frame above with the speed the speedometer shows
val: 90 mph
